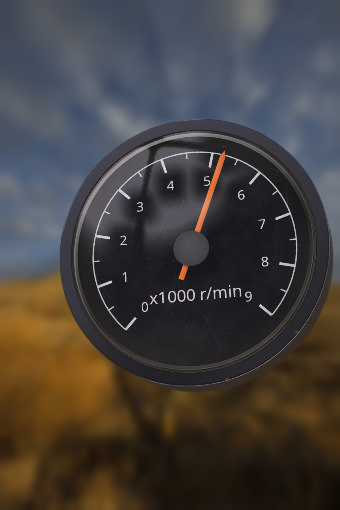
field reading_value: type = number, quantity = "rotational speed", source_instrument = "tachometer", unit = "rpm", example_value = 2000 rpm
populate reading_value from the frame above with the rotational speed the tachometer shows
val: 5250 rpm
